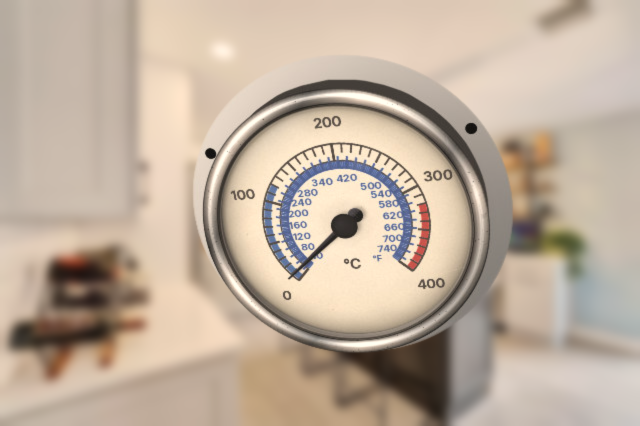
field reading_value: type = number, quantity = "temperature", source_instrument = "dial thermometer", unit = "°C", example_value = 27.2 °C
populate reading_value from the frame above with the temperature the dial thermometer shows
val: 10 °C
